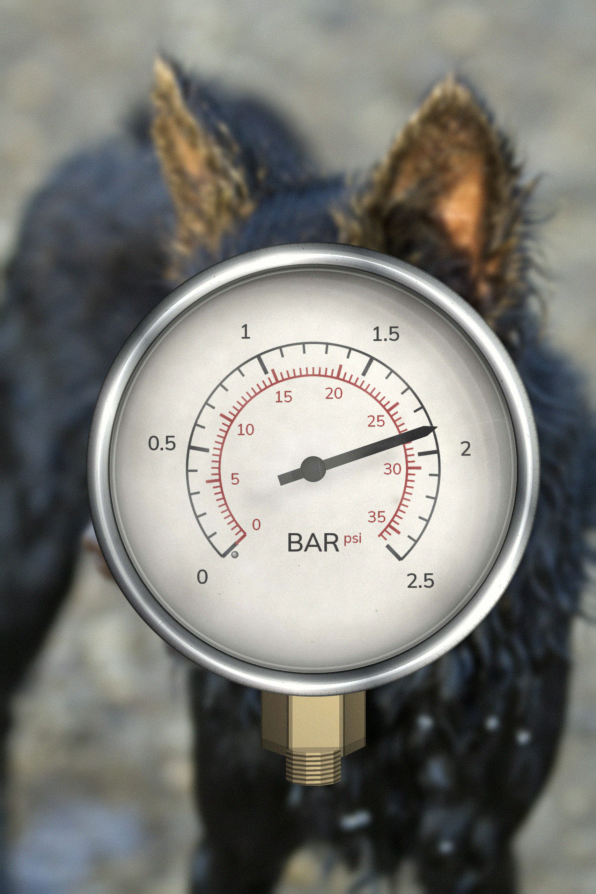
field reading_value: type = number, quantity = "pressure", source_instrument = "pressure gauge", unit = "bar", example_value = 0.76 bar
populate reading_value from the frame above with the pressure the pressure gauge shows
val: 1.9 bar
